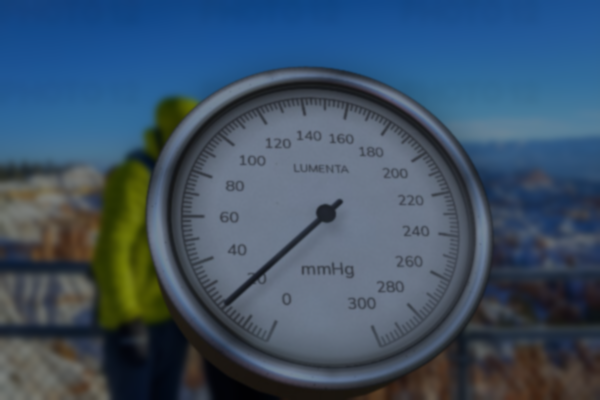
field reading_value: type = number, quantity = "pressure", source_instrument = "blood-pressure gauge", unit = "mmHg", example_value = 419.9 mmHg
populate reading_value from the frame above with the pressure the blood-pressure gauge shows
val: 20 mmHg
